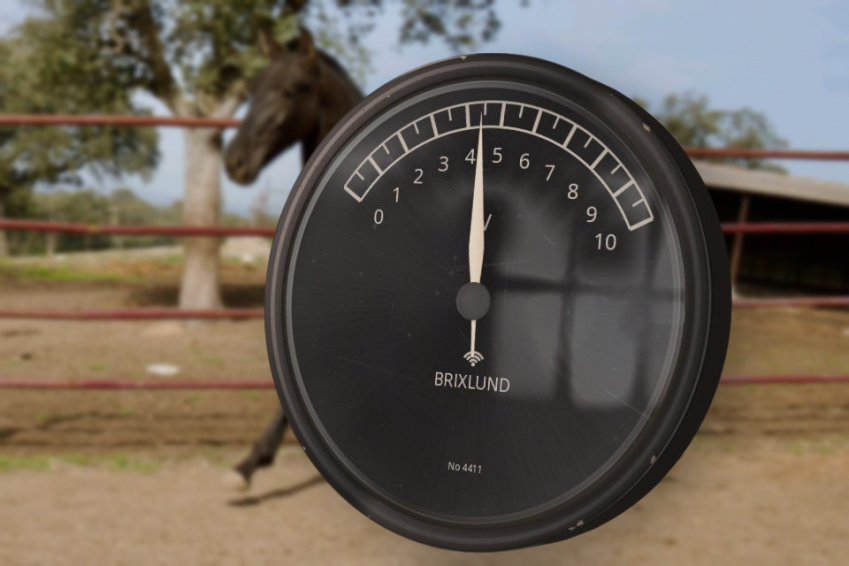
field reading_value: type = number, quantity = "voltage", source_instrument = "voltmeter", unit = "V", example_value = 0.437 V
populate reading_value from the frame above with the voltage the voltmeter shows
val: 4.5 V
